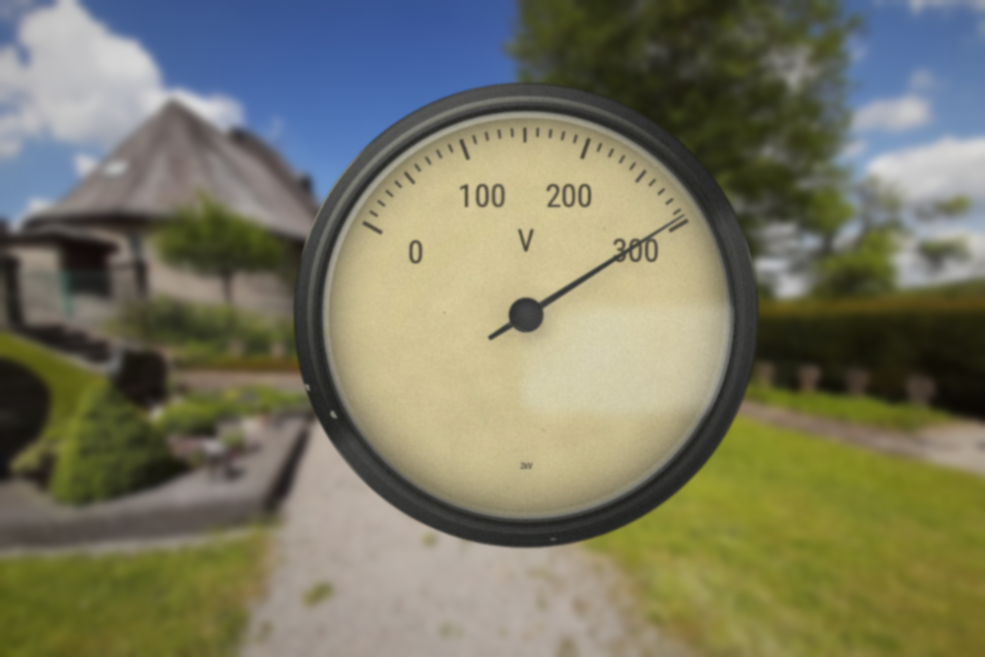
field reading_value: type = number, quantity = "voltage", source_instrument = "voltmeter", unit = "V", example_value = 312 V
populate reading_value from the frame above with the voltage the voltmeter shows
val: 295 V
